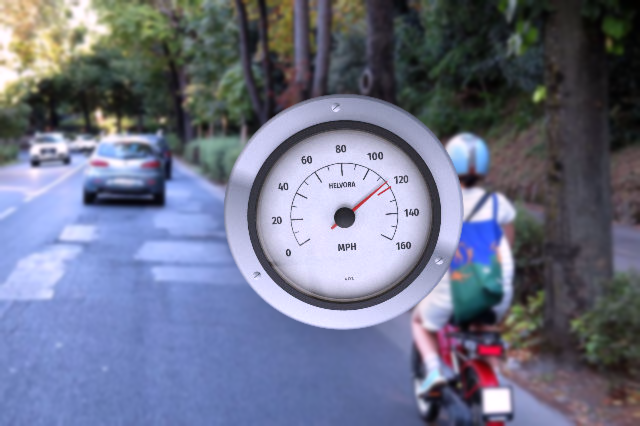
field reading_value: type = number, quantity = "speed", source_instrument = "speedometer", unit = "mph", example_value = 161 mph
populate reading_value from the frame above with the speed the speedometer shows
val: 115 mph
